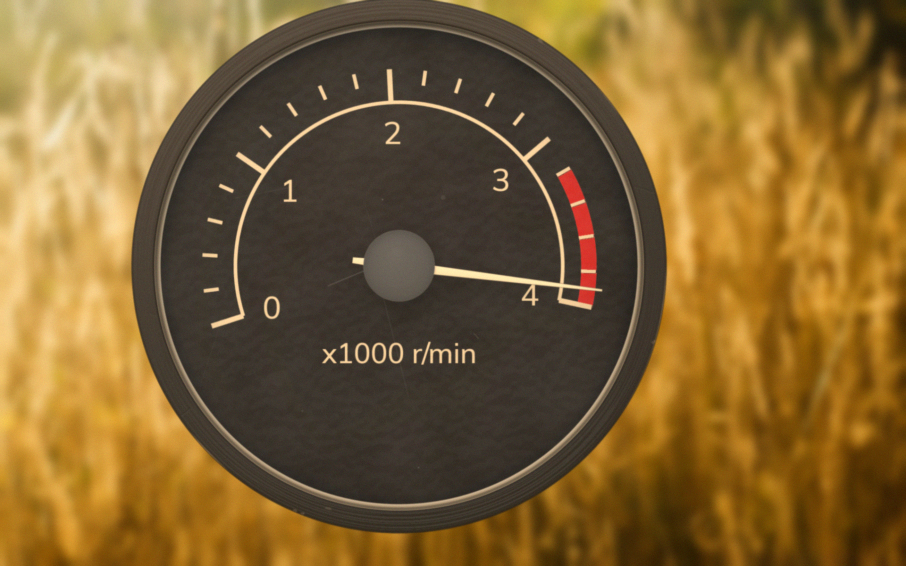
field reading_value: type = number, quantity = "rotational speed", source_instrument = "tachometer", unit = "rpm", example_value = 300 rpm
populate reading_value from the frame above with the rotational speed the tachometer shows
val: 3900 rpm
